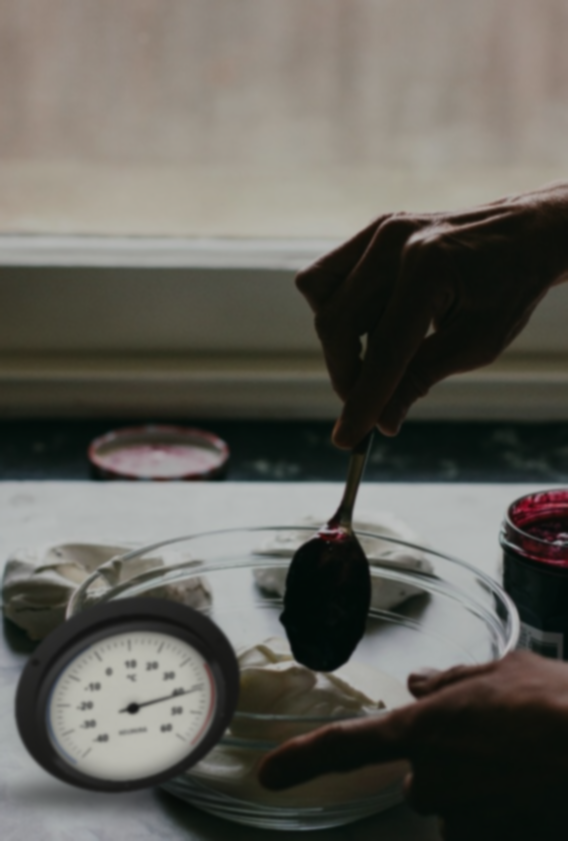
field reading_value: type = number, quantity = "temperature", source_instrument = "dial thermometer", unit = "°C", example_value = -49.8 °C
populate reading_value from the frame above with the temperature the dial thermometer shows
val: 40 °C
